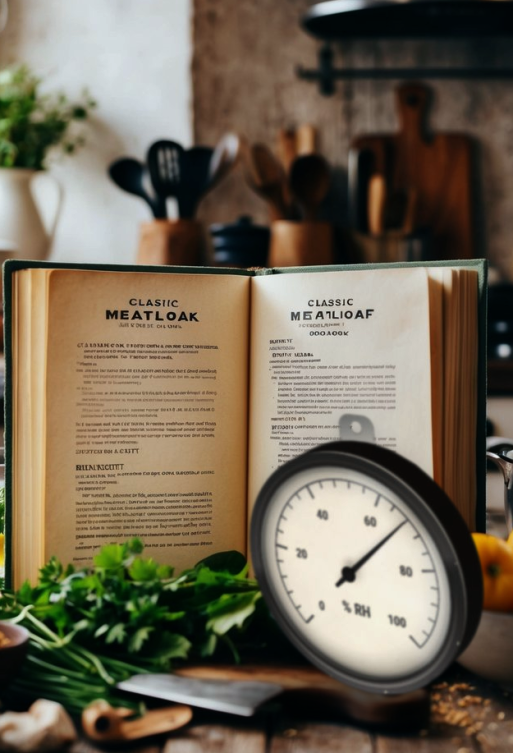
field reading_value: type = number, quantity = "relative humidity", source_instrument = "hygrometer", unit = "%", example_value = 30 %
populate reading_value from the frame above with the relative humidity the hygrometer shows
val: 68 %
